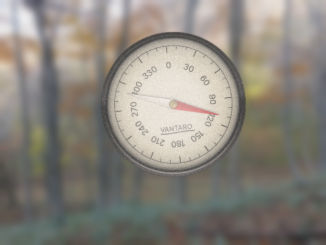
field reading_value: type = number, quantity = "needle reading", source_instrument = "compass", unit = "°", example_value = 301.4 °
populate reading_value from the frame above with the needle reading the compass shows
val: 110 °
